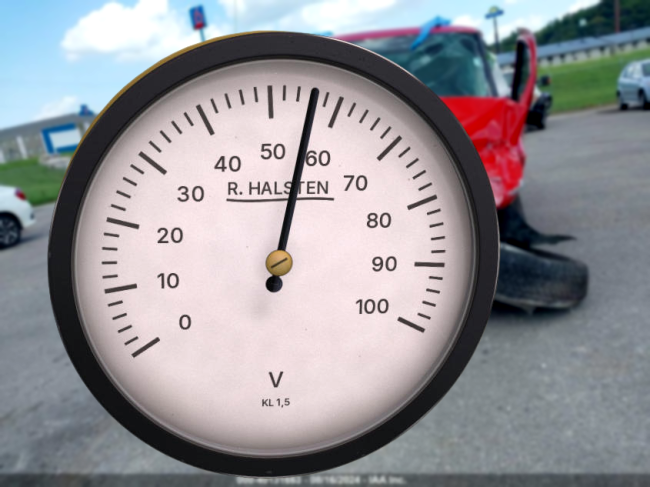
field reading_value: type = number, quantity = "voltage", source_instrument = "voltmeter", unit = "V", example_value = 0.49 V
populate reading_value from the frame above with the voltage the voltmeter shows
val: 56 V
